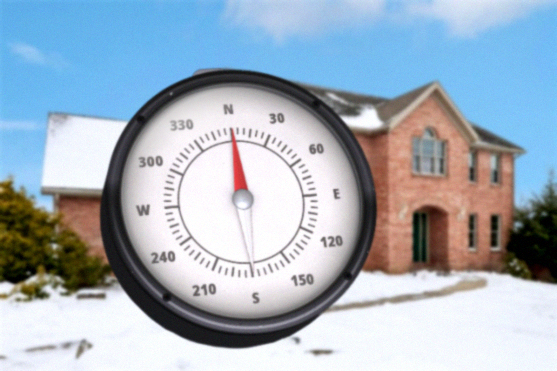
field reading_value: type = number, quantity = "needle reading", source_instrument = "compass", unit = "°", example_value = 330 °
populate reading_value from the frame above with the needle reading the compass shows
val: 0 °
